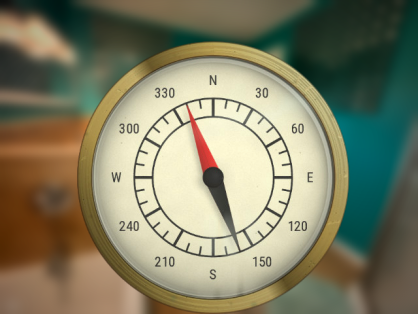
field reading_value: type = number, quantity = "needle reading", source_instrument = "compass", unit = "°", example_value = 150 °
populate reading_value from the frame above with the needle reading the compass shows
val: 340 °
